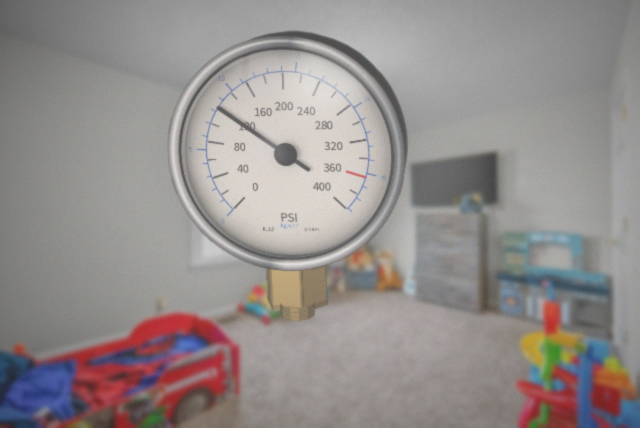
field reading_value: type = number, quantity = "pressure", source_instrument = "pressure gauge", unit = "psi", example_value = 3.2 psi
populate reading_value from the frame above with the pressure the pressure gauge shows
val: 120 psi
